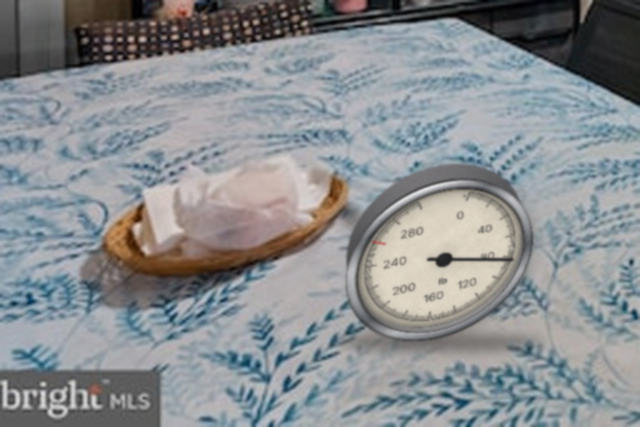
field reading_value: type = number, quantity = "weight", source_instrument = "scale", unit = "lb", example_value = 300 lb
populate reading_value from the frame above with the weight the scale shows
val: 80 lb
